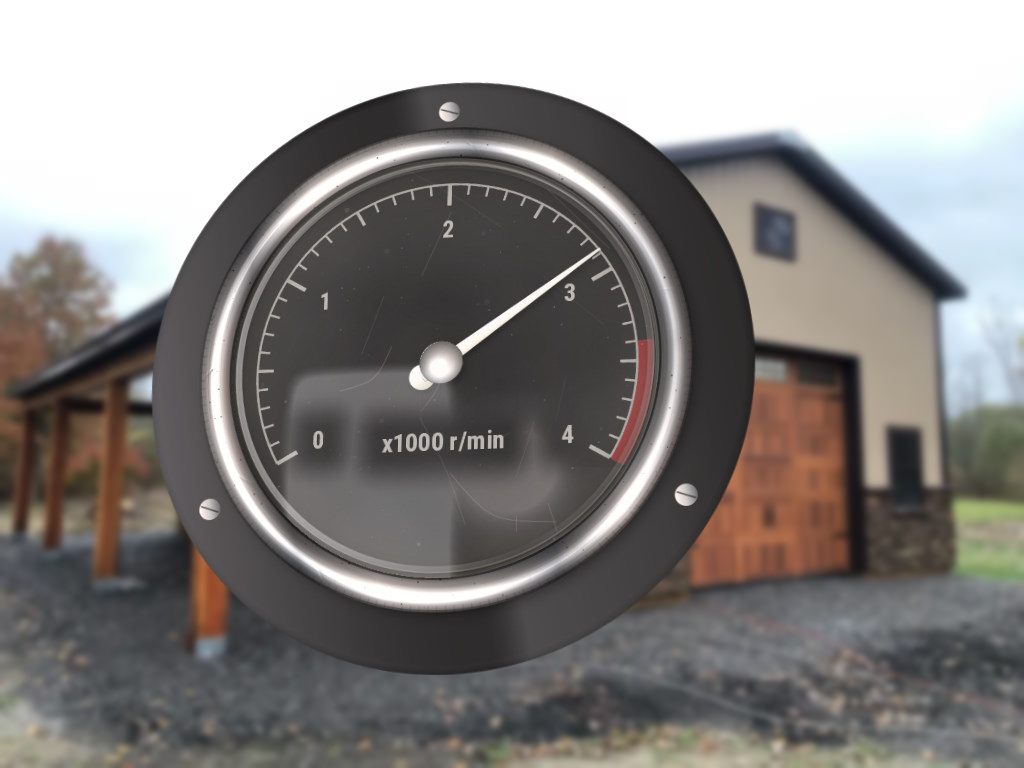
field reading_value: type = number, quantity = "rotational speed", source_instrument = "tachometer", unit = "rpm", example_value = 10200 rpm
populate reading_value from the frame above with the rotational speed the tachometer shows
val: 2900 rpm
